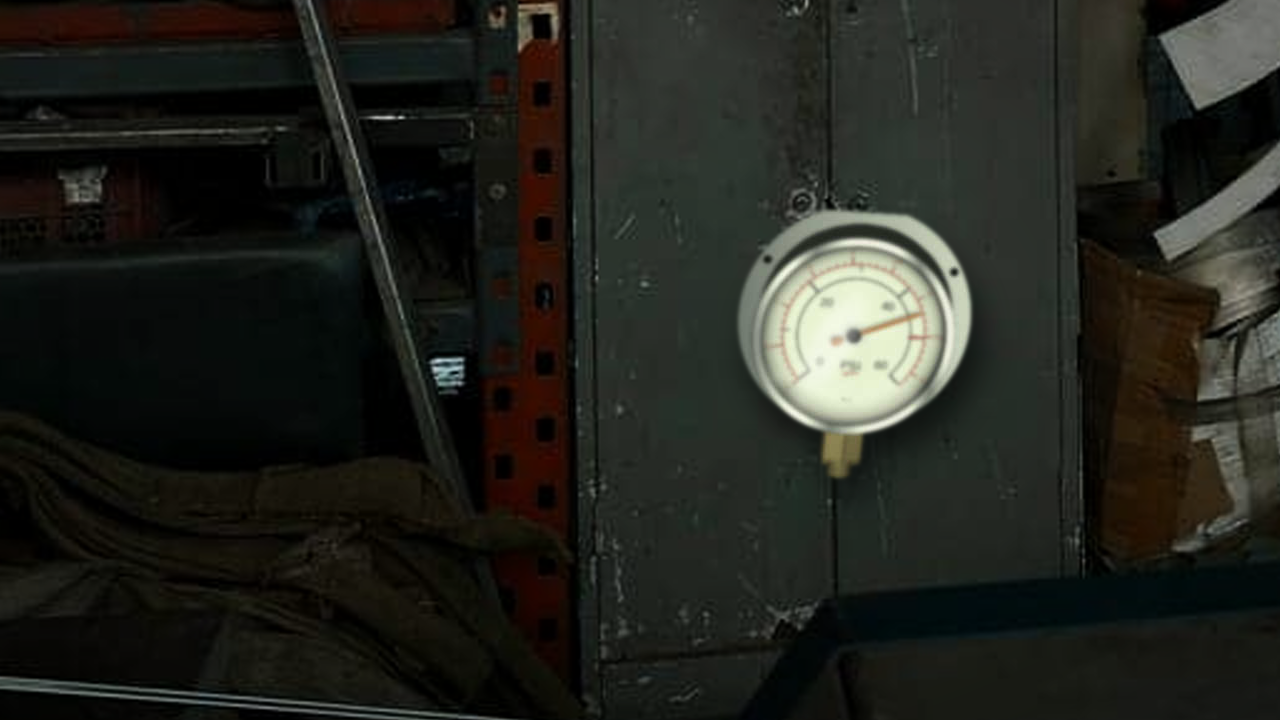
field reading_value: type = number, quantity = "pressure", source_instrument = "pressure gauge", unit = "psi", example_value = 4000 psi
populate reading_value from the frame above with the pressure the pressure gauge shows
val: 45 psi
